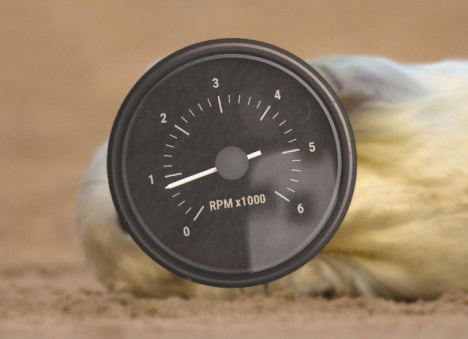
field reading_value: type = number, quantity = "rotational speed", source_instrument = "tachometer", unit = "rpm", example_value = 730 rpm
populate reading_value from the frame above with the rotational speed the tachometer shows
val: 800 rpm
